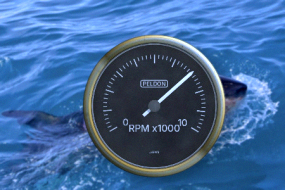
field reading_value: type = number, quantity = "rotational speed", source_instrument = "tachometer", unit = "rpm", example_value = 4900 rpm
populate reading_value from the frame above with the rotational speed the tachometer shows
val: 7000 rpm
